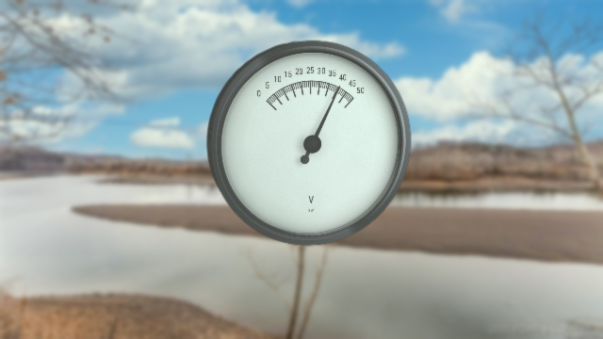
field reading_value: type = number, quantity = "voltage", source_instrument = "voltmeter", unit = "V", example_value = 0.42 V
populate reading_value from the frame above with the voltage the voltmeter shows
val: 40 V
